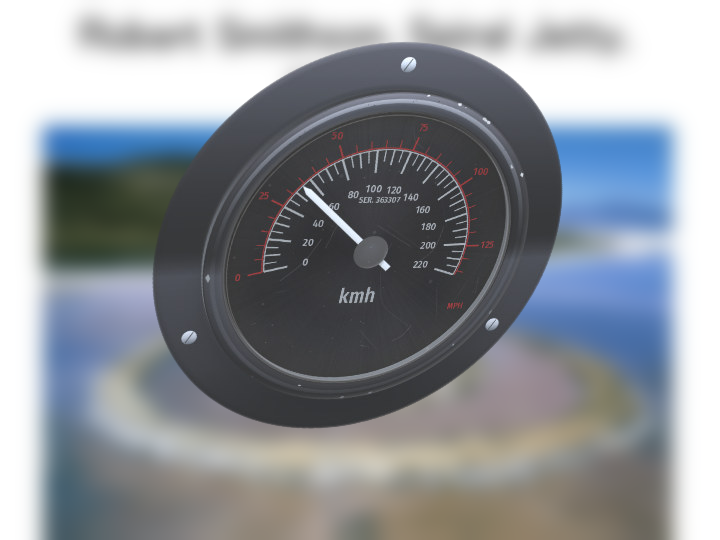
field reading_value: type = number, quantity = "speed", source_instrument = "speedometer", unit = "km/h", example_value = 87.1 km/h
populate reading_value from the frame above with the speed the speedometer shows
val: 55 km/h
